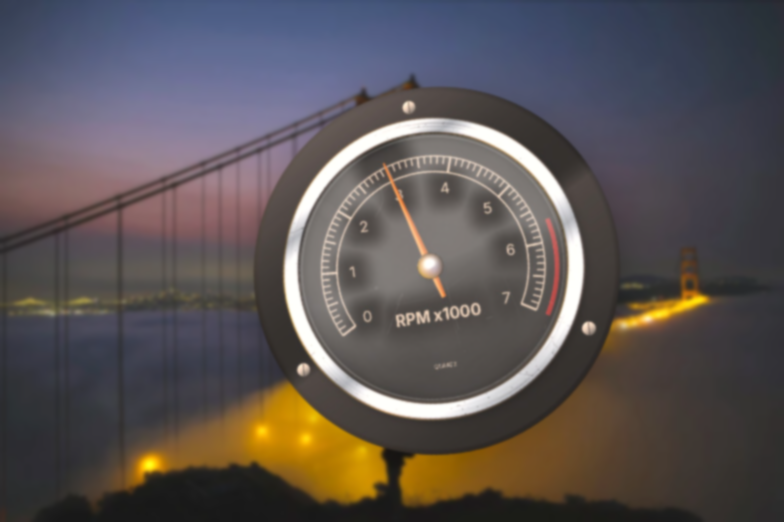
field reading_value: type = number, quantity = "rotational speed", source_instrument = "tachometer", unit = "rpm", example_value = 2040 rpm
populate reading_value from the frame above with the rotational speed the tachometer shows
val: 3000 rpm
